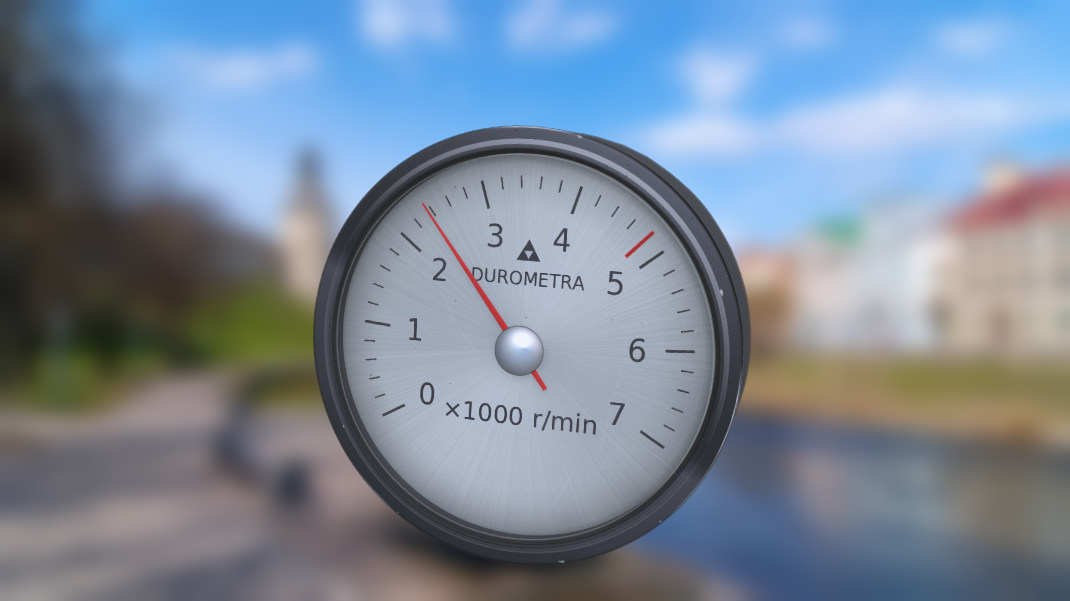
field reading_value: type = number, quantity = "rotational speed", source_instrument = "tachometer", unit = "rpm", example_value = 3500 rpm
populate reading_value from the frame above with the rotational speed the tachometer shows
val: 2400 rpm
